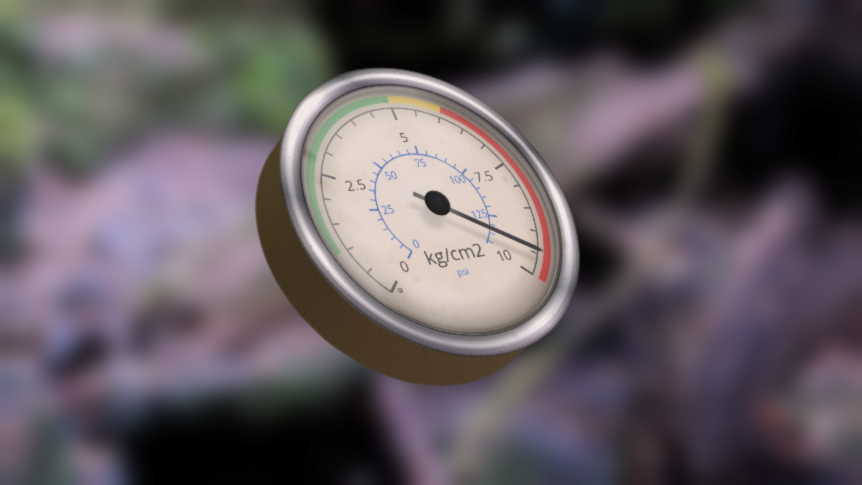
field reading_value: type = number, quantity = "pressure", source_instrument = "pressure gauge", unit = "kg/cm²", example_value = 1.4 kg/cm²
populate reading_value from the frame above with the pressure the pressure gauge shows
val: 9.5 kg/cm²
